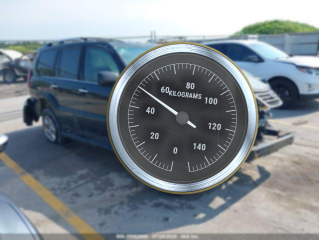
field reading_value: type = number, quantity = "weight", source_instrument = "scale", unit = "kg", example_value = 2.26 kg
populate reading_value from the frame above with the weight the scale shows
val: 50 kg
